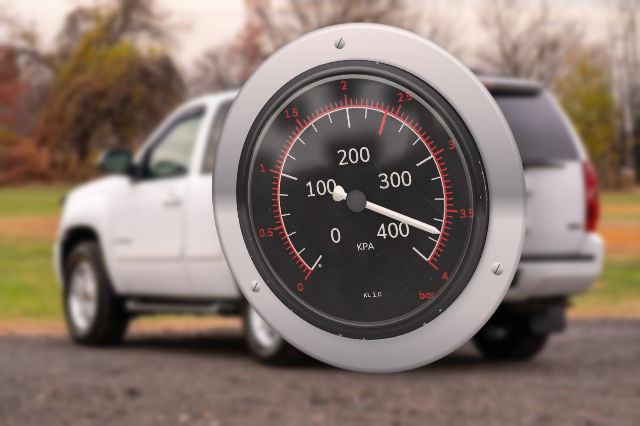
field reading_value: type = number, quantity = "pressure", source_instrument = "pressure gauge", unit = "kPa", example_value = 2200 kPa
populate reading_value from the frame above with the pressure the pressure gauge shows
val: 370 kPa
